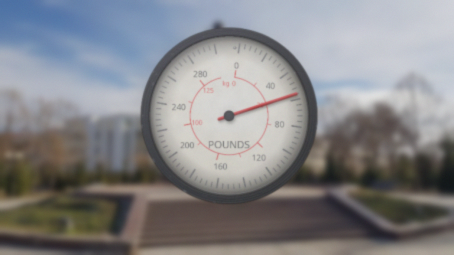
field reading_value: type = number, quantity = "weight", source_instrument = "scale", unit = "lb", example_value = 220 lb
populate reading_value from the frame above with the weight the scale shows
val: 56 lb
